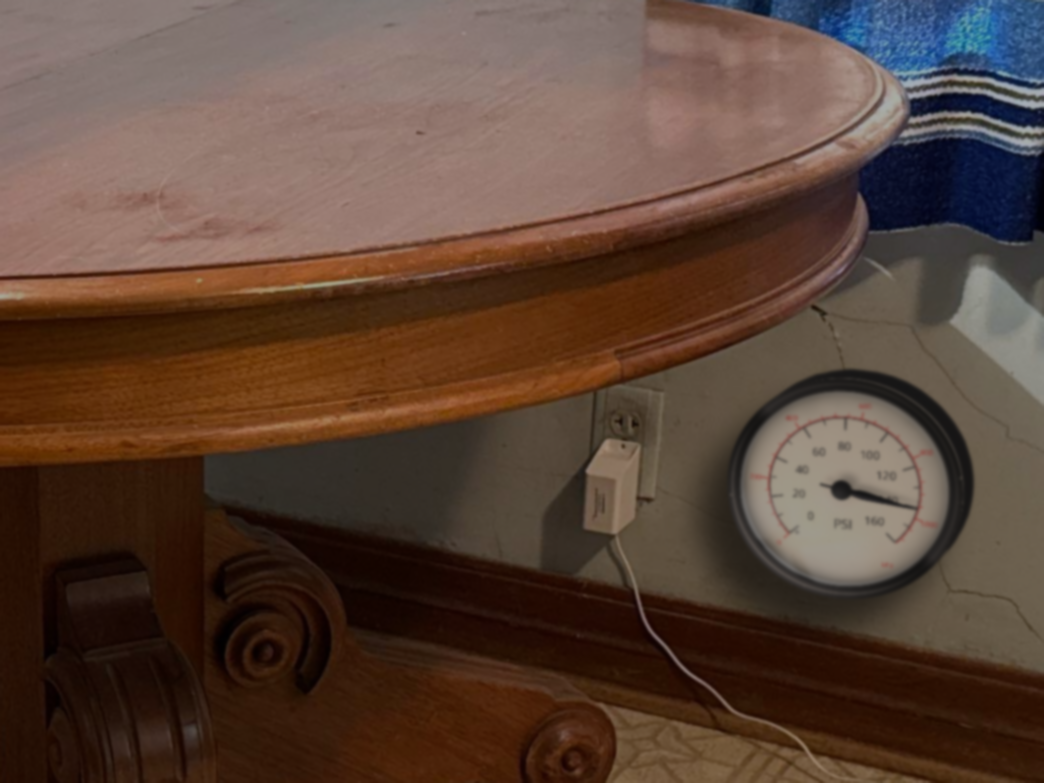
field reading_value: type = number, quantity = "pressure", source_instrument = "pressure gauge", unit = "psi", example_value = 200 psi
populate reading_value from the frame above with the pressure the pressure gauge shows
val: 140 psi
